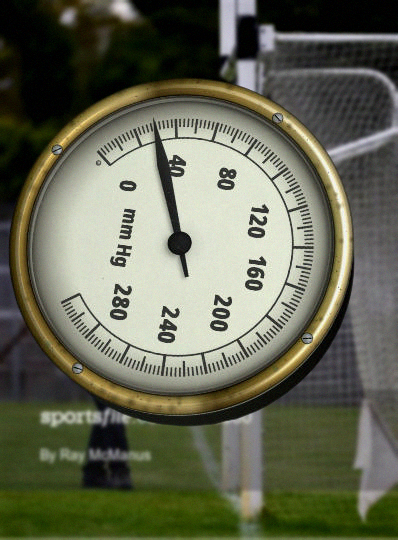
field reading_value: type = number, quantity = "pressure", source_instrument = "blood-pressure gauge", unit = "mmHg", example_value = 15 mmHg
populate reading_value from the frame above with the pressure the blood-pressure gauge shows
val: 30 mmHg
